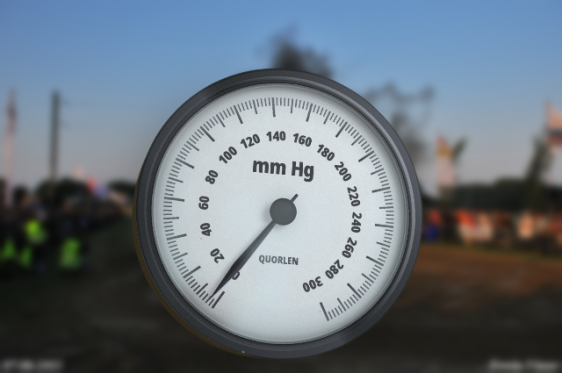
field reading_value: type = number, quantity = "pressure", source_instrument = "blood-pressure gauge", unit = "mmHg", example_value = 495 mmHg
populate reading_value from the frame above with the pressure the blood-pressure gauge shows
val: 4 mmHg
